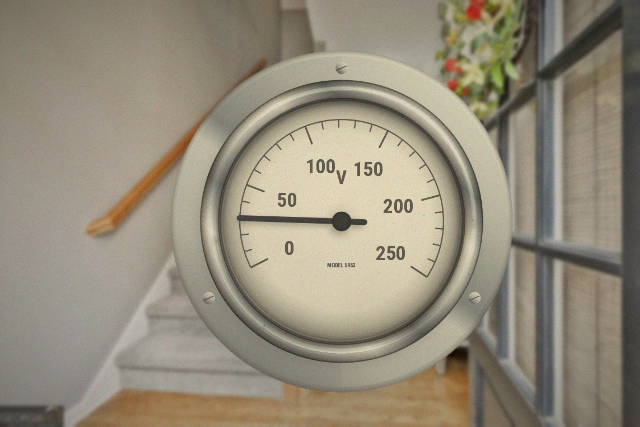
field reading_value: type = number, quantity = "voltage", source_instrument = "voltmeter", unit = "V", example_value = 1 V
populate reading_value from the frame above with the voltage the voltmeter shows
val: 30 V
